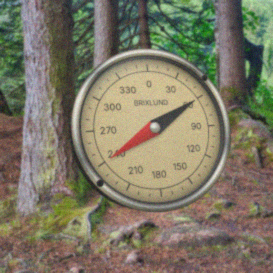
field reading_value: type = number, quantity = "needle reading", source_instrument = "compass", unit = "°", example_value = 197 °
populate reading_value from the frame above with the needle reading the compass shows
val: 240 °
